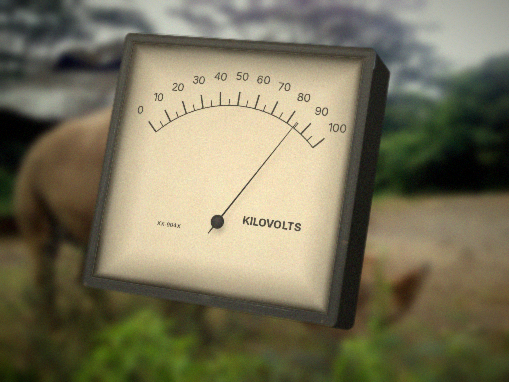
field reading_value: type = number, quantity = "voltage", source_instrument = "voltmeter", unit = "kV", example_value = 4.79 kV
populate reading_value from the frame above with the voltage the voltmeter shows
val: 85 kV
